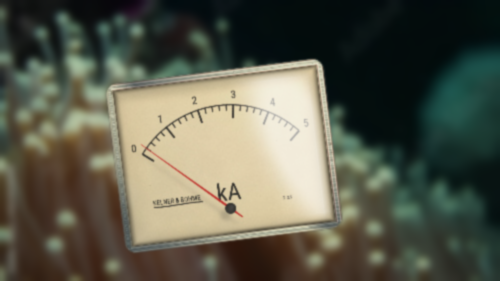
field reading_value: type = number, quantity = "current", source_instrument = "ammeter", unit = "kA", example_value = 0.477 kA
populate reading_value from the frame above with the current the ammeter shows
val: 0.2 kA
